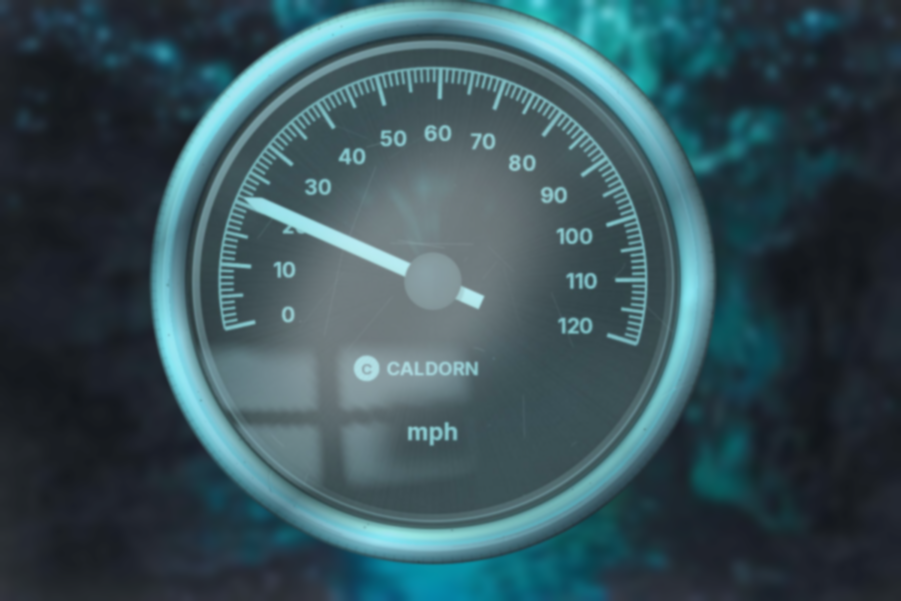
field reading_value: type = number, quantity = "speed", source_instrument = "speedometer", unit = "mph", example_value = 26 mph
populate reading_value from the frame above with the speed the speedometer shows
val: 21 mph
